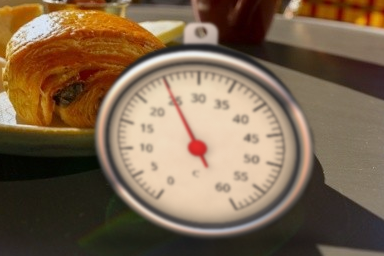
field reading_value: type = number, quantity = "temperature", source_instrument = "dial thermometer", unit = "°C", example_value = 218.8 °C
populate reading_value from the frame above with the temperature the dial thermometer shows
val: 25 °C
